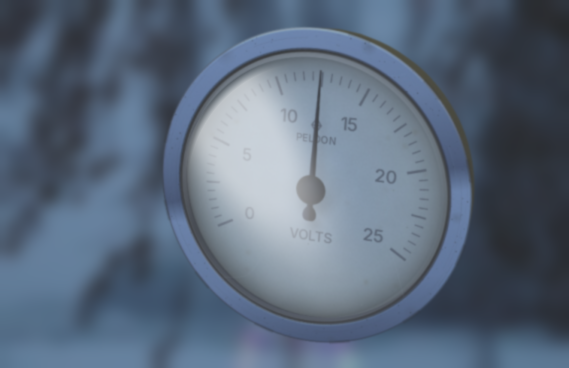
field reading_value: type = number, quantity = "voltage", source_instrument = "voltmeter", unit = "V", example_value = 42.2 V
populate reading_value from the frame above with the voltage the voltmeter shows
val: 12.5 V
